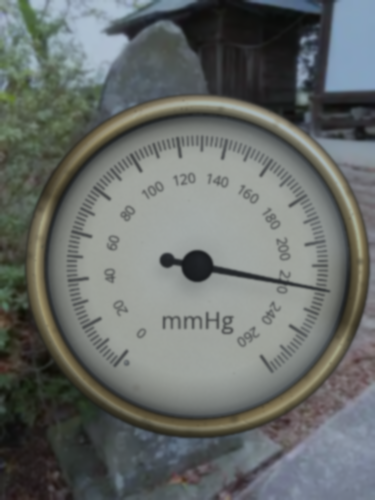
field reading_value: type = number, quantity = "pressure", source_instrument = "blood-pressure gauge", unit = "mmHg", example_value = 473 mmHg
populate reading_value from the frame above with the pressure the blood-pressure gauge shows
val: 220 mmHg
